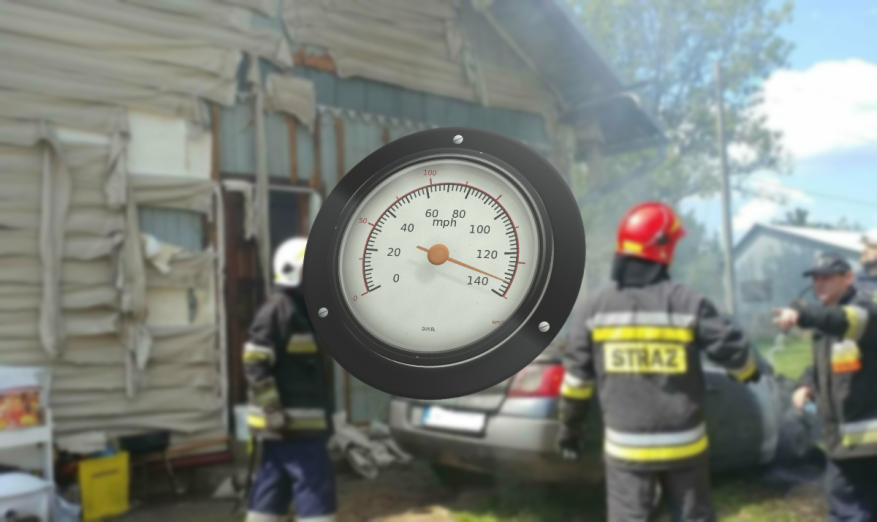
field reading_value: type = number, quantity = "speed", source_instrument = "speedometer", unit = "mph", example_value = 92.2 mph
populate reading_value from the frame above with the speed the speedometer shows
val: 134 mph
